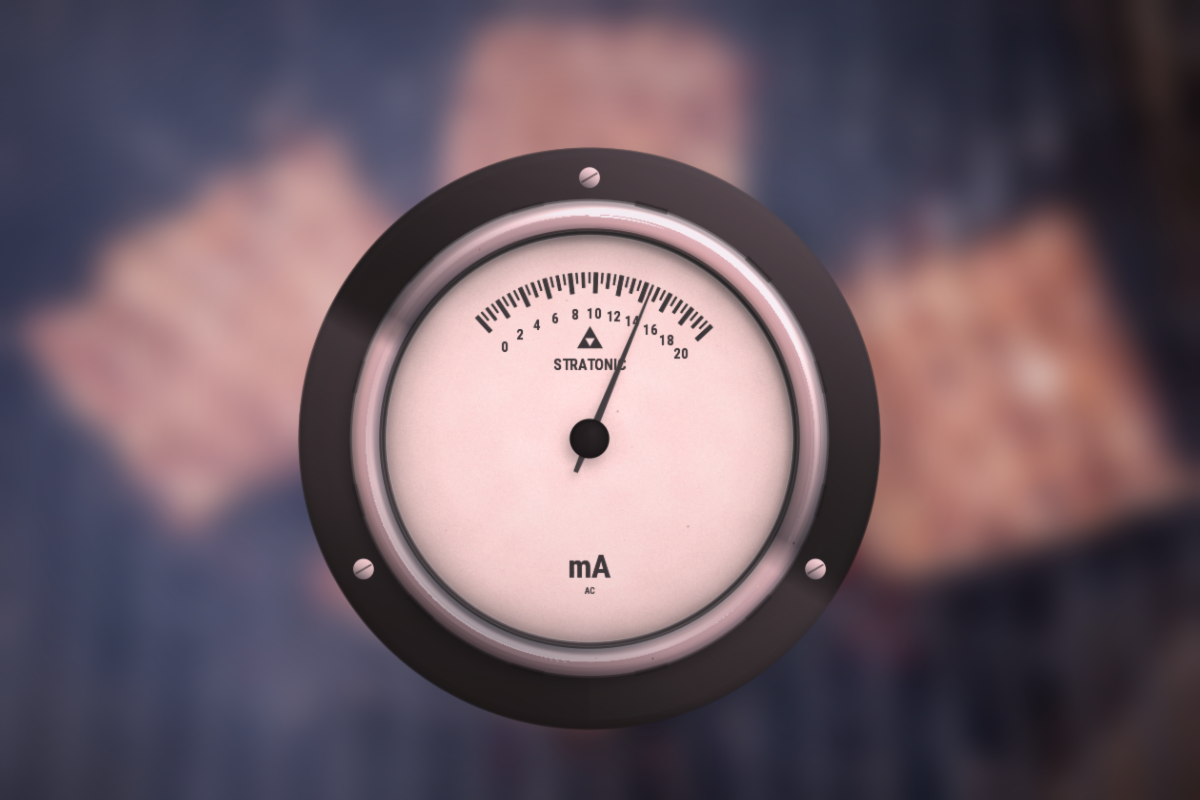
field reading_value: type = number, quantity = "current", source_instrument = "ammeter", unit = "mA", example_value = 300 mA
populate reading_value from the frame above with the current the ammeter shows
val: 14.5 mA
